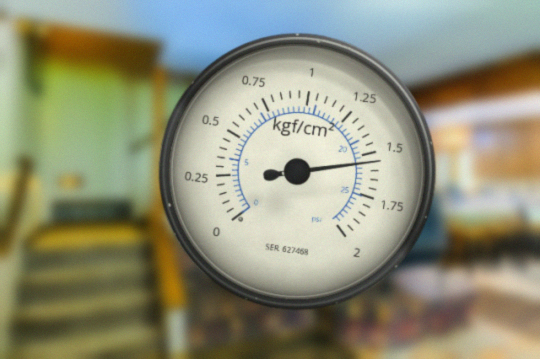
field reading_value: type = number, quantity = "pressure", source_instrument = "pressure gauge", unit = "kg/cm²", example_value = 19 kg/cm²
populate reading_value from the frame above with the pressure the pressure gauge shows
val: 1.55 kg/cm²
